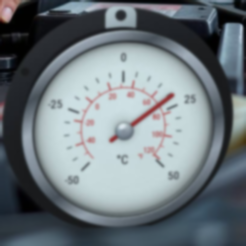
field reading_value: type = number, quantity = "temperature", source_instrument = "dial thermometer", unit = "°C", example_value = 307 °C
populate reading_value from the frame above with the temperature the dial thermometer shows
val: 20 °C
